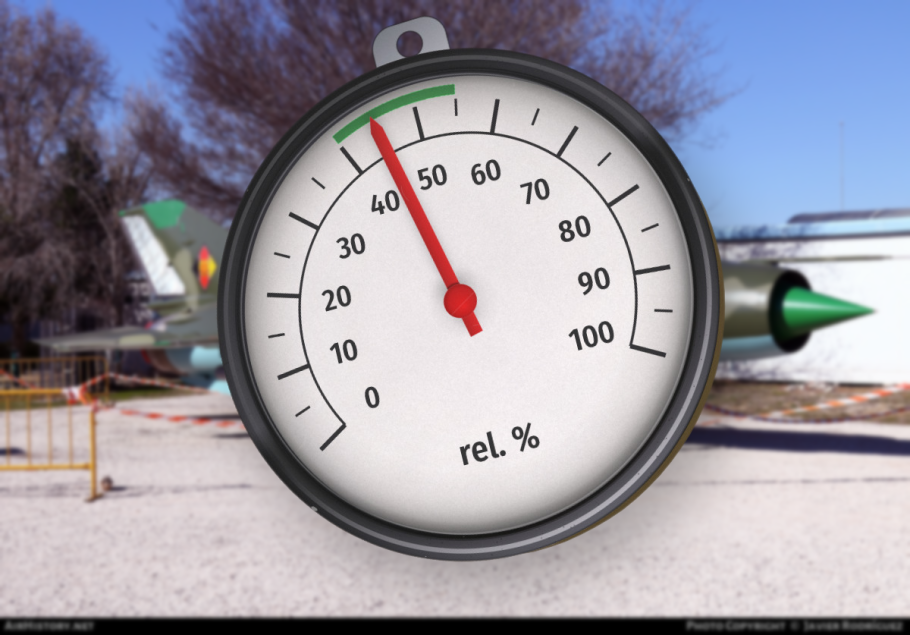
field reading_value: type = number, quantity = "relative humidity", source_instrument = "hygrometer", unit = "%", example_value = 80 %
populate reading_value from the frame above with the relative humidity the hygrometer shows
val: 45 %
